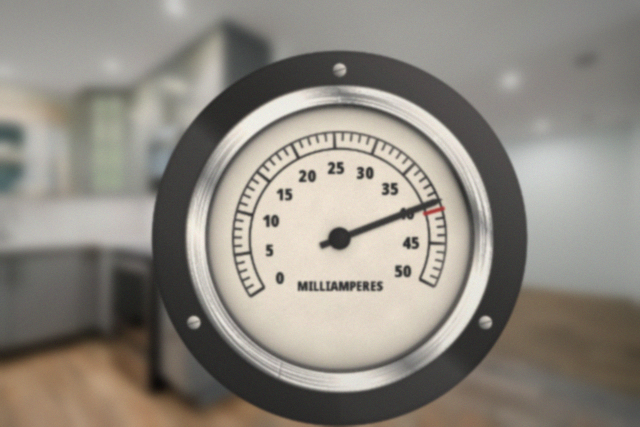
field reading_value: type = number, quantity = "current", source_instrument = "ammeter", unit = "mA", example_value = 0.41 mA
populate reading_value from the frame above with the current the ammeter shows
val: 40 mA
